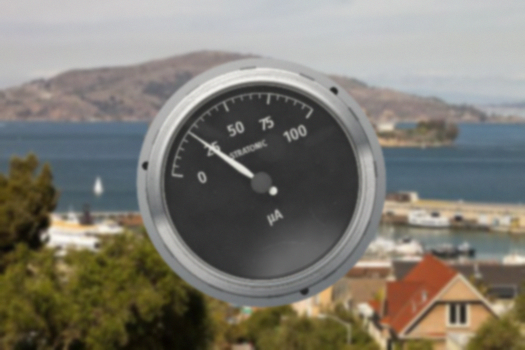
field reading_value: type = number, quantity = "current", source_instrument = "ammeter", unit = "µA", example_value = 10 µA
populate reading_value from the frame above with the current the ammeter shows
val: 25 µA
